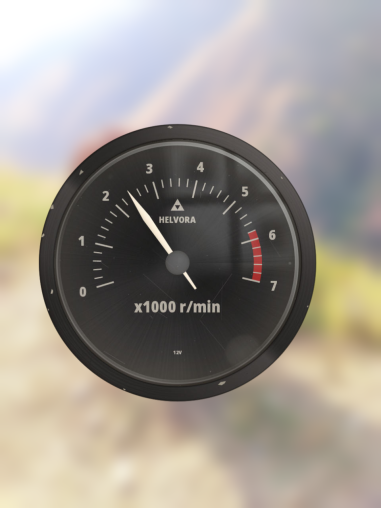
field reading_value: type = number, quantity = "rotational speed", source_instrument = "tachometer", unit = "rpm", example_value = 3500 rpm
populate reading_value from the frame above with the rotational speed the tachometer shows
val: 2400 rpm
